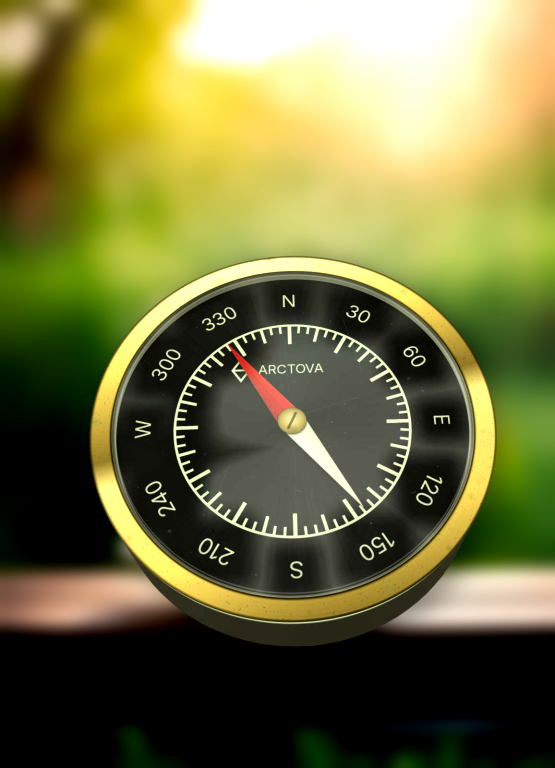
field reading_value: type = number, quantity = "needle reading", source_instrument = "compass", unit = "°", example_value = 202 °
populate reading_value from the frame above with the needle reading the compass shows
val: 325 °
